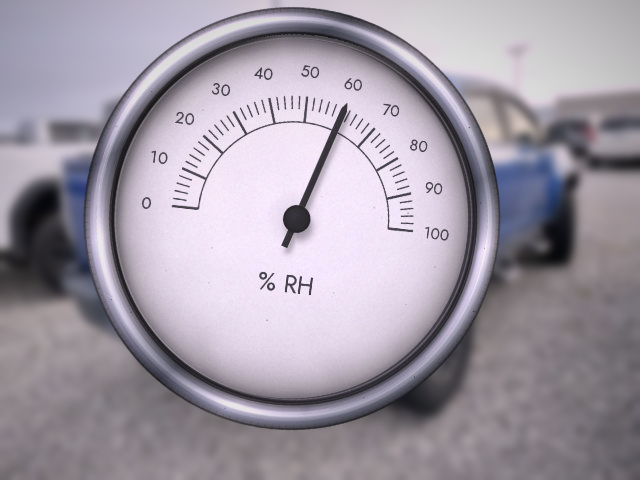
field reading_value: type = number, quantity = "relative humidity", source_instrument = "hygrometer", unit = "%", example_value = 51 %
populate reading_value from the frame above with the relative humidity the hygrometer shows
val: 60 %
